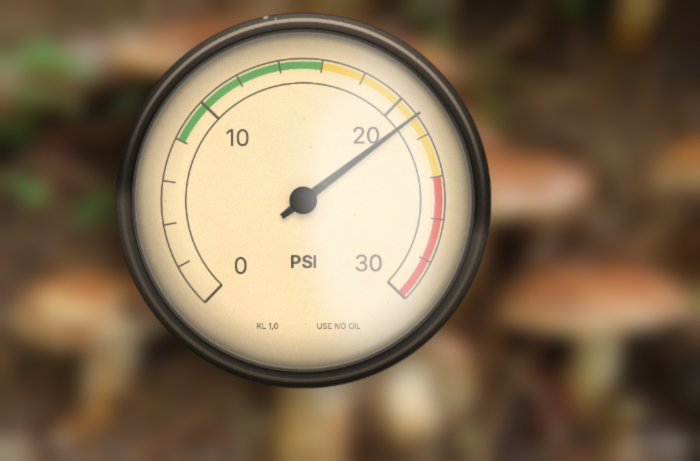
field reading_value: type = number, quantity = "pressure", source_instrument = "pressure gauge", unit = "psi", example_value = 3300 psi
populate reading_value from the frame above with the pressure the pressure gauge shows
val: 21 psi
